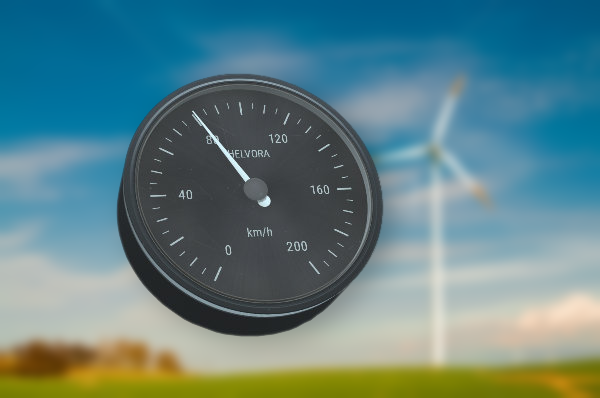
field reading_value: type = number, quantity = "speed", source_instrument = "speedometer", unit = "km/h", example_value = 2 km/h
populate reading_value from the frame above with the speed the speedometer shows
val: 80 km/h
